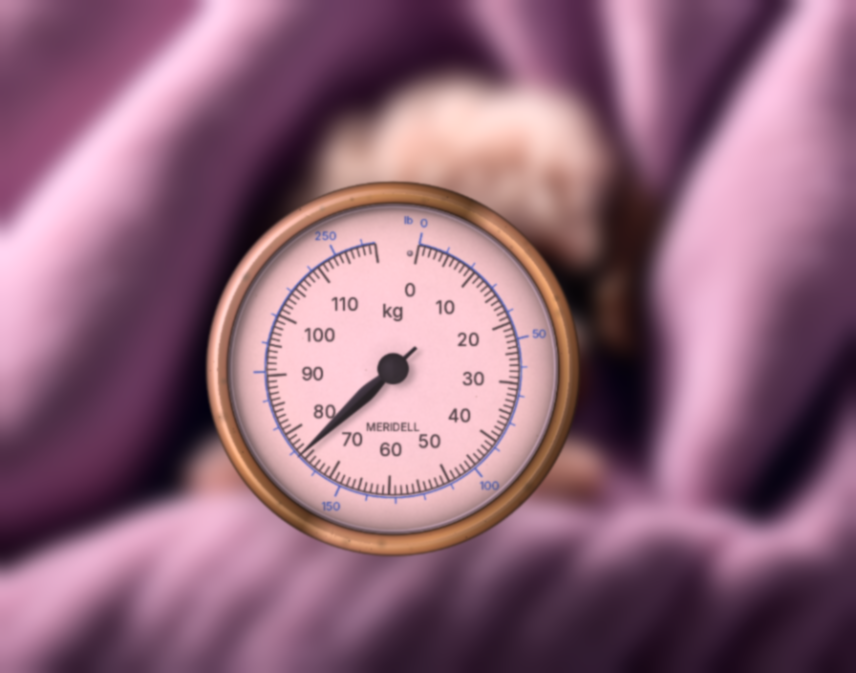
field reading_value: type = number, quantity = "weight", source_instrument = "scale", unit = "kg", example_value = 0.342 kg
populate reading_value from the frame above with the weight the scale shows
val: 76 kg
